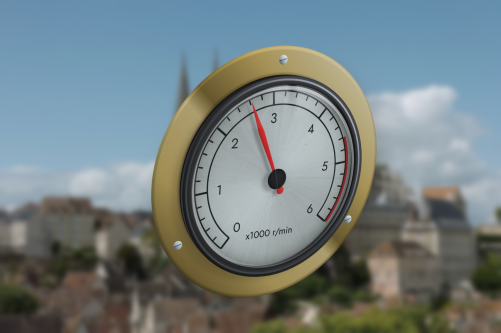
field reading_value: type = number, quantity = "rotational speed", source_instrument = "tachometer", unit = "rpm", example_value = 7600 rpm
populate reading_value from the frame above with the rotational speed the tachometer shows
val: 2600 rpm
